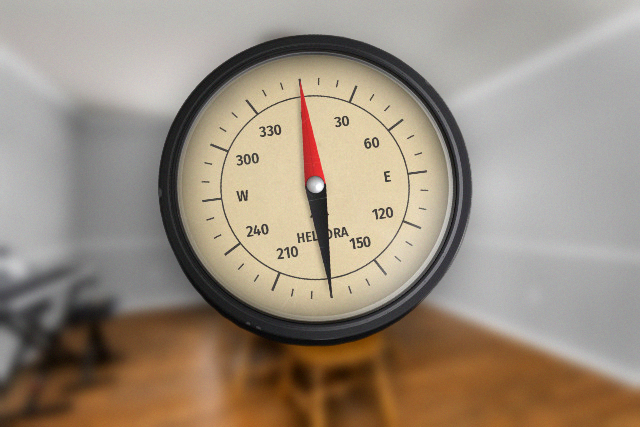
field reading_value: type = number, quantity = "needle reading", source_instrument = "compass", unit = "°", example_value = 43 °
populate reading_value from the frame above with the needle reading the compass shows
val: 0 °
